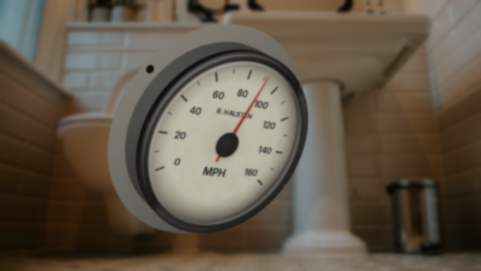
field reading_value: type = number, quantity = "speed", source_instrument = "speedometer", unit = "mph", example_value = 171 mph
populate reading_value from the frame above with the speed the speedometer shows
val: 90 mph
